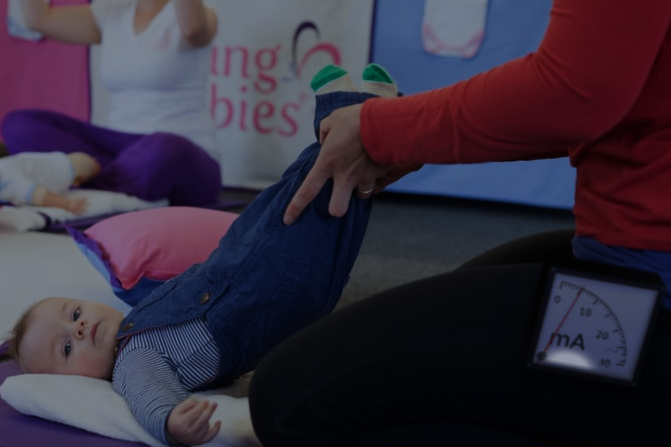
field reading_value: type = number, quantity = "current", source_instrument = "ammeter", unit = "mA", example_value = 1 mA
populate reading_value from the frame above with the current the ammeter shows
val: 5 mA
